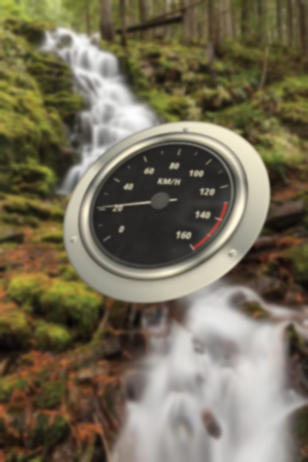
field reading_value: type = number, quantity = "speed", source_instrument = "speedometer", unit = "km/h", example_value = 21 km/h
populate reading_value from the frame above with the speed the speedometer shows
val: 20 km/h
